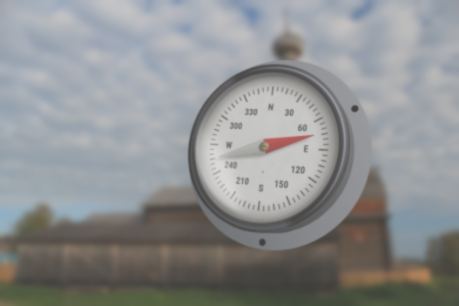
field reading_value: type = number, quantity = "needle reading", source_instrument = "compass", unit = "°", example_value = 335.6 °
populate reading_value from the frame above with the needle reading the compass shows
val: 75 °
